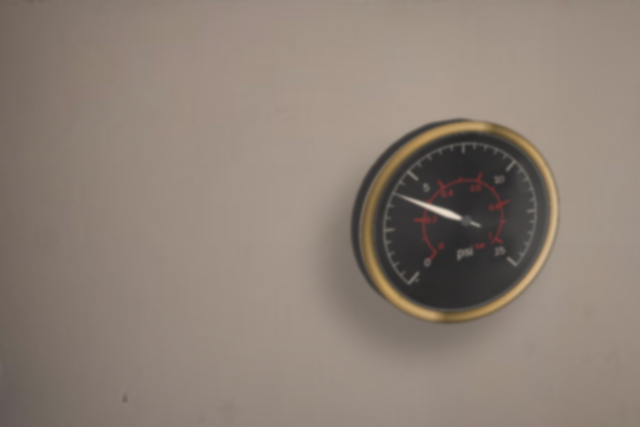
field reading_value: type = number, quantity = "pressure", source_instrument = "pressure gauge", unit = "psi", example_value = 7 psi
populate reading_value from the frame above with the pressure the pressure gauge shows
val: 4 psi
